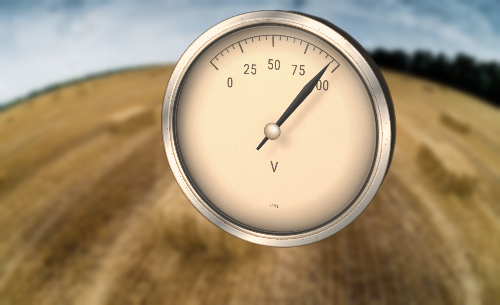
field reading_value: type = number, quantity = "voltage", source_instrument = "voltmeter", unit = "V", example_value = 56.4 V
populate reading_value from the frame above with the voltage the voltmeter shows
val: 95 V
